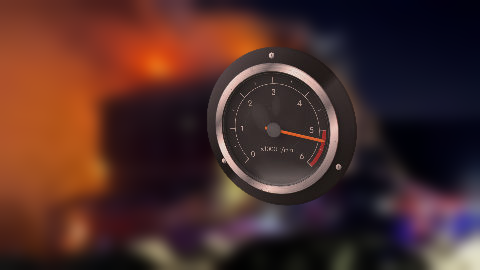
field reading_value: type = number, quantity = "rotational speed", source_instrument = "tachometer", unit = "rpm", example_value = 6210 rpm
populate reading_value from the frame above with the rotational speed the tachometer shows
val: 5250 rpm
